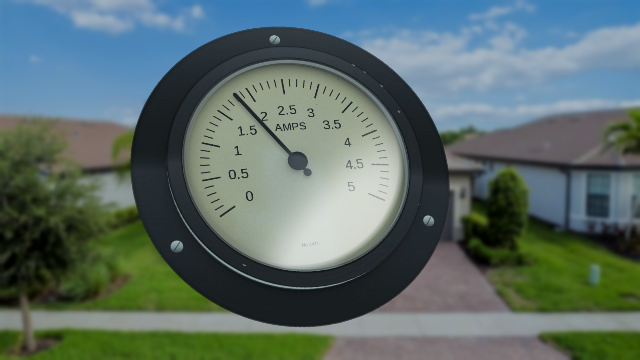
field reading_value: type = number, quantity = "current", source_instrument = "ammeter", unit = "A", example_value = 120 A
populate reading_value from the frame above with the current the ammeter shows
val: 1.8 A
